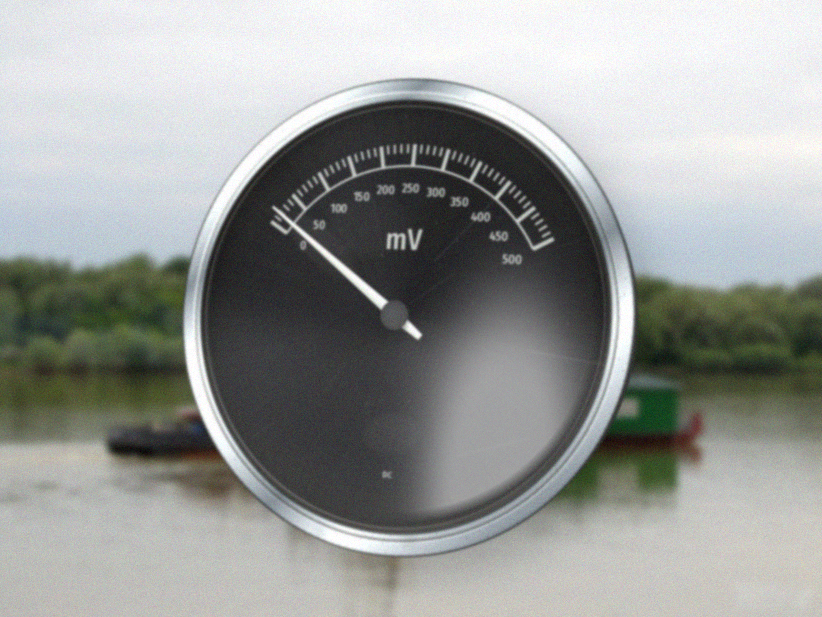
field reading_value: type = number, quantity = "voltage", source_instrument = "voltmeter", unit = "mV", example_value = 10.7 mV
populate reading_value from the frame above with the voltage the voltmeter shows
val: 20 mV
